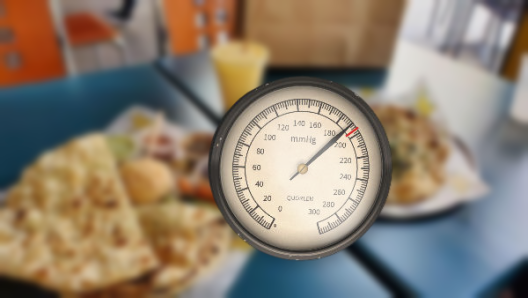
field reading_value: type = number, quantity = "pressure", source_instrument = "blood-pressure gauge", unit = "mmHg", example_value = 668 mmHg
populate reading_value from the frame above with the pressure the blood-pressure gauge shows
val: 190 mmHg
